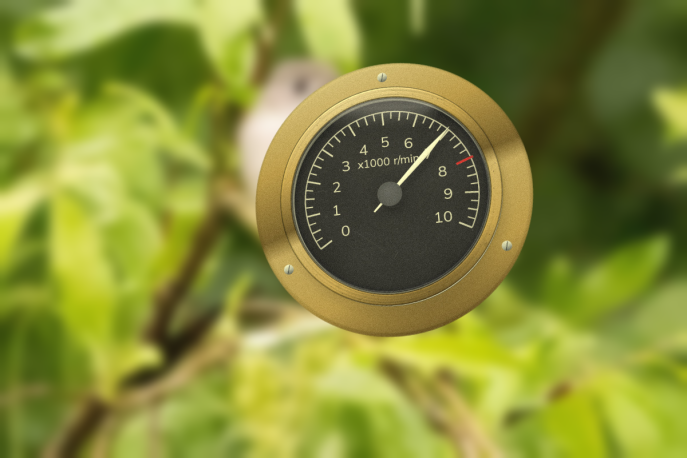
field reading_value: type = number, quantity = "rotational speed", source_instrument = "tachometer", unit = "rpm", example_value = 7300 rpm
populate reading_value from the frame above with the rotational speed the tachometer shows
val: 7000 rpm
